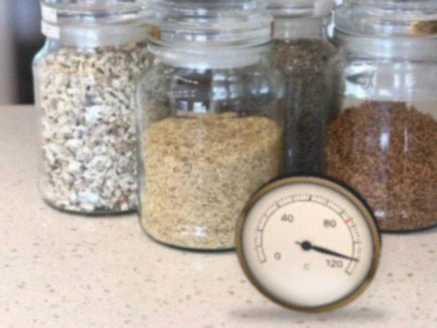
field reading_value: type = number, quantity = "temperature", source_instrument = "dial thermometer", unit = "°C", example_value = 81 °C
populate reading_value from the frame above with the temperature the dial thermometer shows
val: 110 °C
